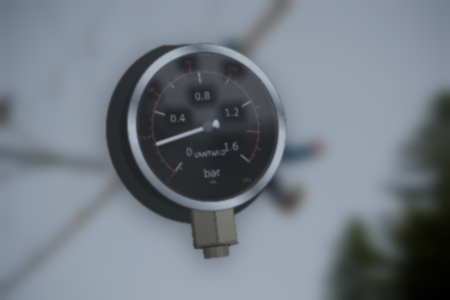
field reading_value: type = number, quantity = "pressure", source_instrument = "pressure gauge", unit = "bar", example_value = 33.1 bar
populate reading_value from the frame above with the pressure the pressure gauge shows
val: 0.2 bar
